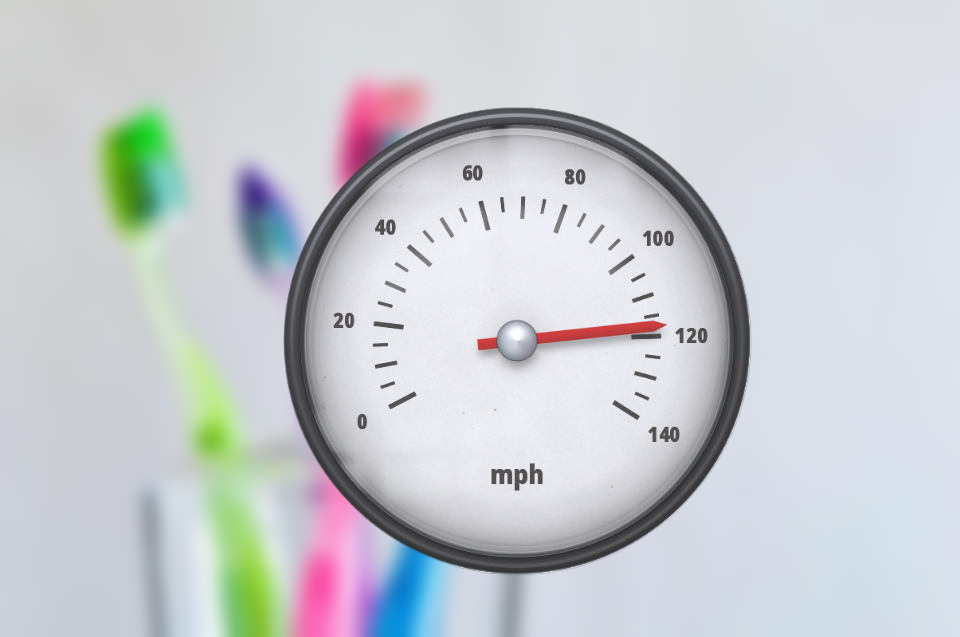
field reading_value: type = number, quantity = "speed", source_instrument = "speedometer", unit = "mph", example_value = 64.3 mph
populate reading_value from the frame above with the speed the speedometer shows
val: 117.5 mph
